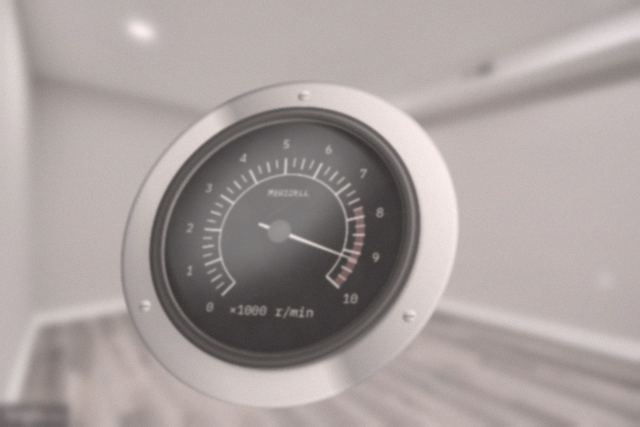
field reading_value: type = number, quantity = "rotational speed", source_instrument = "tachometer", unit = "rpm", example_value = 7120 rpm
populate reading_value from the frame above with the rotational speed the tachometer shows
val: 9250 rpm
